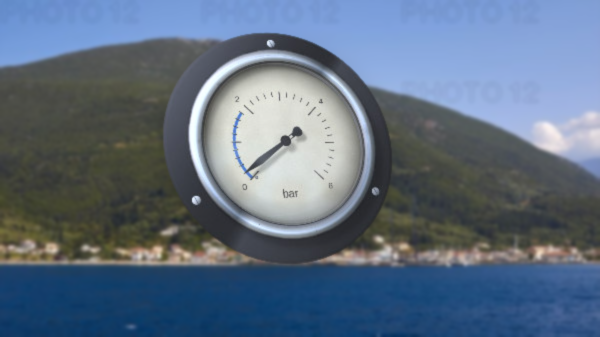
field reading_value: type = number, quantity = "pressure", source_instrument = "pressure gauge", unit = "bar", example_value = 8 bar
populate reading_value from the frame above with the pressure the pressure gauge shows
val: 0.2 bar
